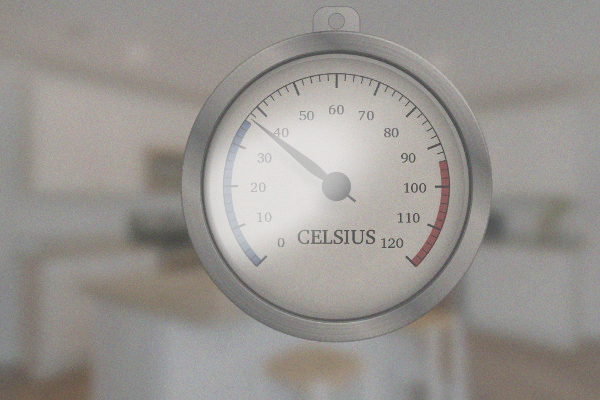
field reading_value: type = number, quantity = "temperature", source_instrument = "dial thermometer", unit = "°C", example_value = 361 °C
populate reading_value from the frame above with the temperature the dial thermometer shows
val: 37 °C
